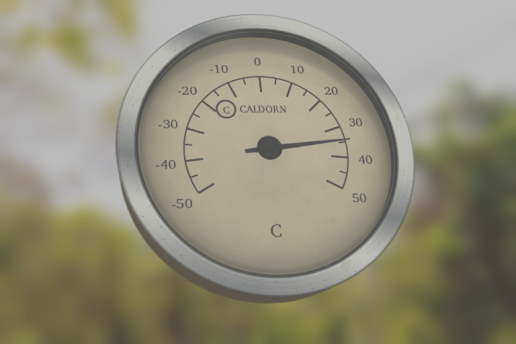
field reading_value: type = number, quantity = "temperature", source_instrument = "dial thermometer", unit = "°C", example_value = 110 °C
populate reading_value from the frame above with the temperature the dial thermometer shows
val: 35 °C
